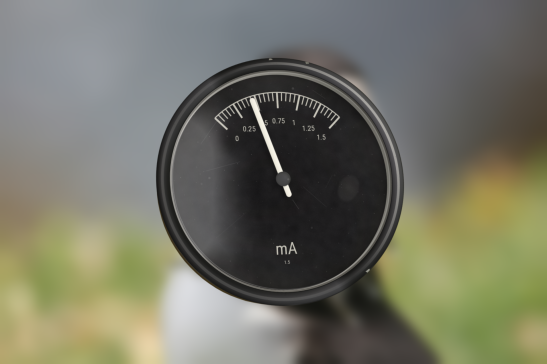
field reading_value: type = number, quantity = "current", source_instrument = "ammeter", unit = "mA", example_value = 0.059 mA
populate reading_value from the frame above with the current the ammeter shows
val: 0.45 mA
